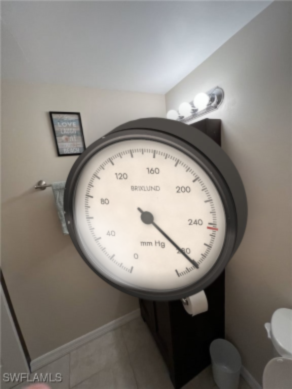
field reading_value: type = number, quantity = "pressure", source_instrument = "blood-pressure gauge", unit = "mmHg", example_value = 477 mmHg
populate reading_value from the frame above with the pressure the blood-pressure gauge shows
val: 280 mmHg
